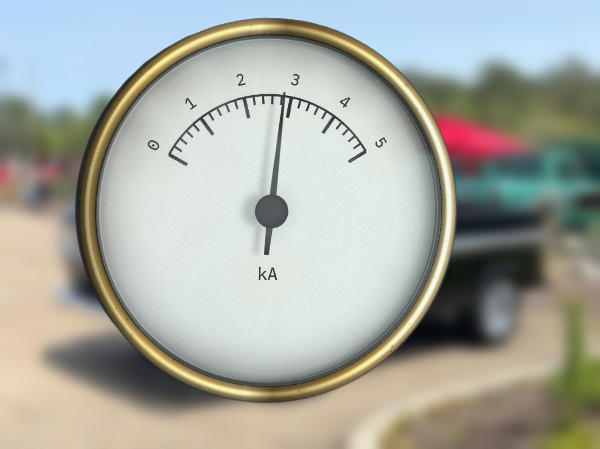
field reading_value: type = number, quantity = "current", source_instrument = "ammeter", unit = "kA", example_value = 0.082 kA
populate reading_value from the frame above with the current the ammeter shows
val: 2.8 kA
